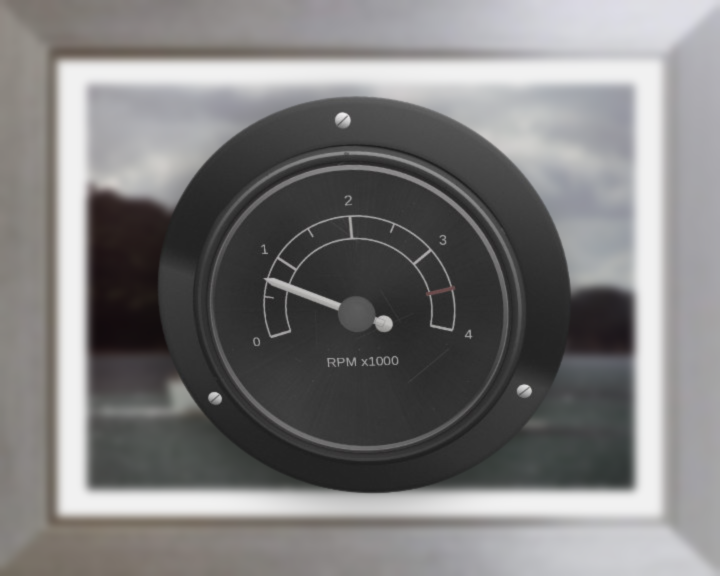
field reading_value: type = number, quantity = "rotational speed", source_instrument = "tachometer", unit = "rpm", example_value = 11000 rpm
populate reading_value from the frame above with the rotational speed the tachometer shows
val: 750 rpm
